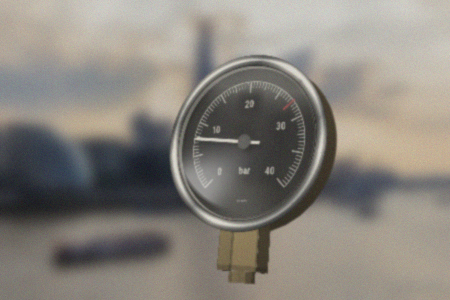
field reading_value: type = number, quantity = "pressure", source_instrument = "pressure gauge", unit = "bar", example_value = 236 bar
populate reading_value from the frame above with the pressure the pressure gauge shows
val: 7.5 bar
